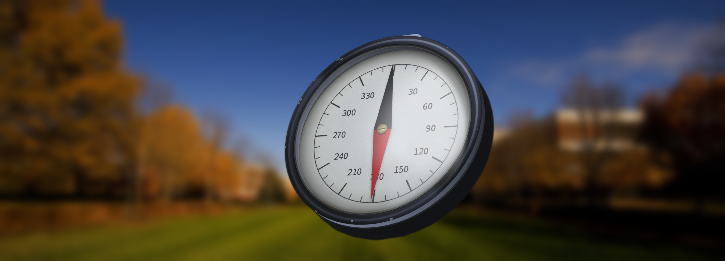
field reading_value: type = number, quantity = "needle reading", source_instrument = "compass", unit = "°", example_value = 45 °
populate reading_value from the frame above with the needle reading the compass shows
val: 180 °
